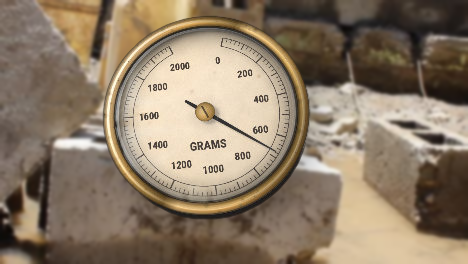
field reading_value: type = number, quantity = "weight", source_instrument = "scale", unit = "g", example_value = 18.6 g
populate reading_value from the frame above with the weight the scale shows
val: 680 g
